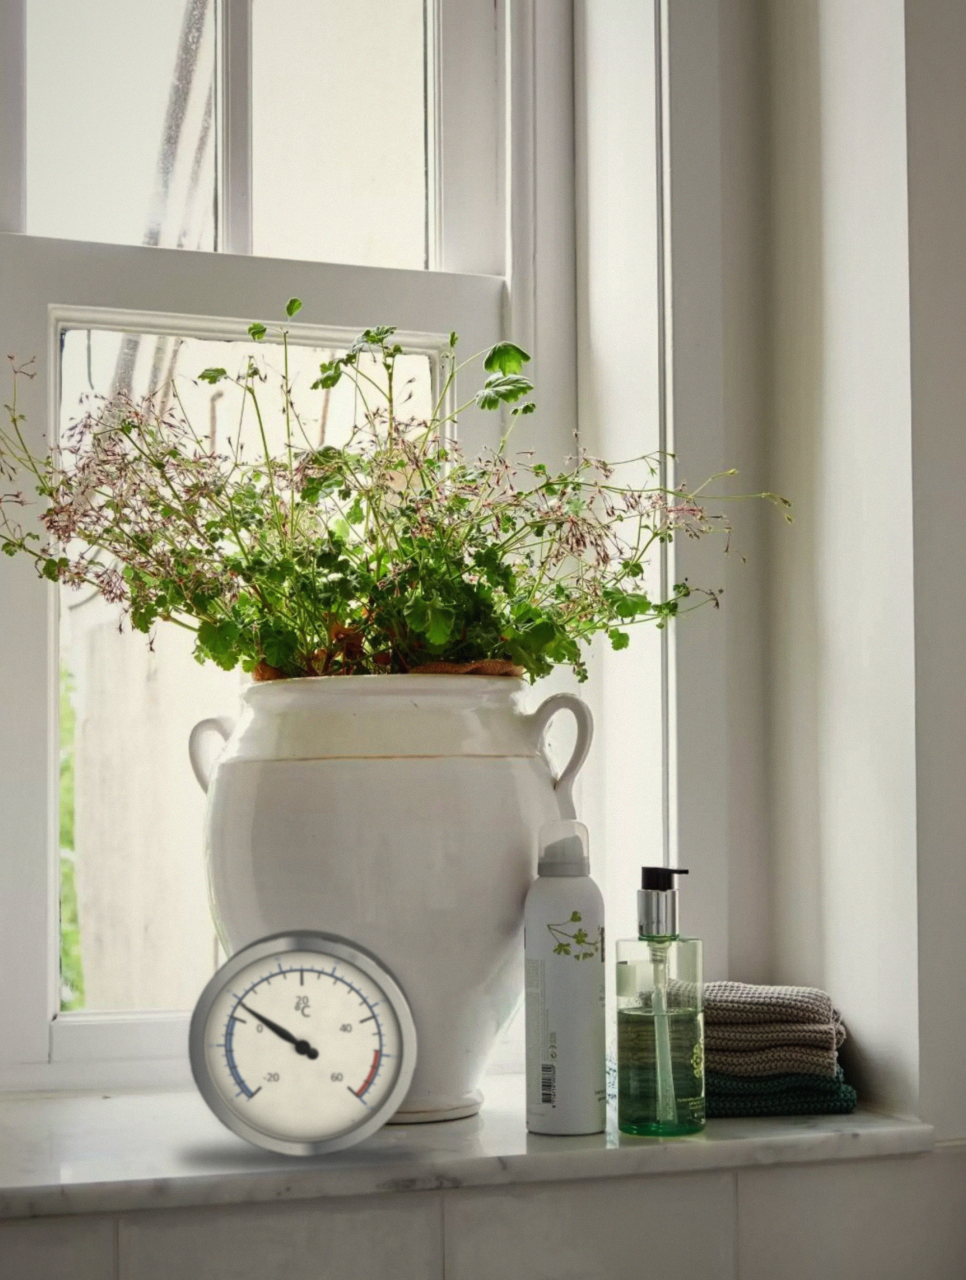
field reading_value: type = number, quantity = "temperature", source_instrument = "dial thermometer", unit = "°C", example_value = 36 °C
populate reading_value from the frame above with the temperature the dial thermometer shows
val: 4 °C
